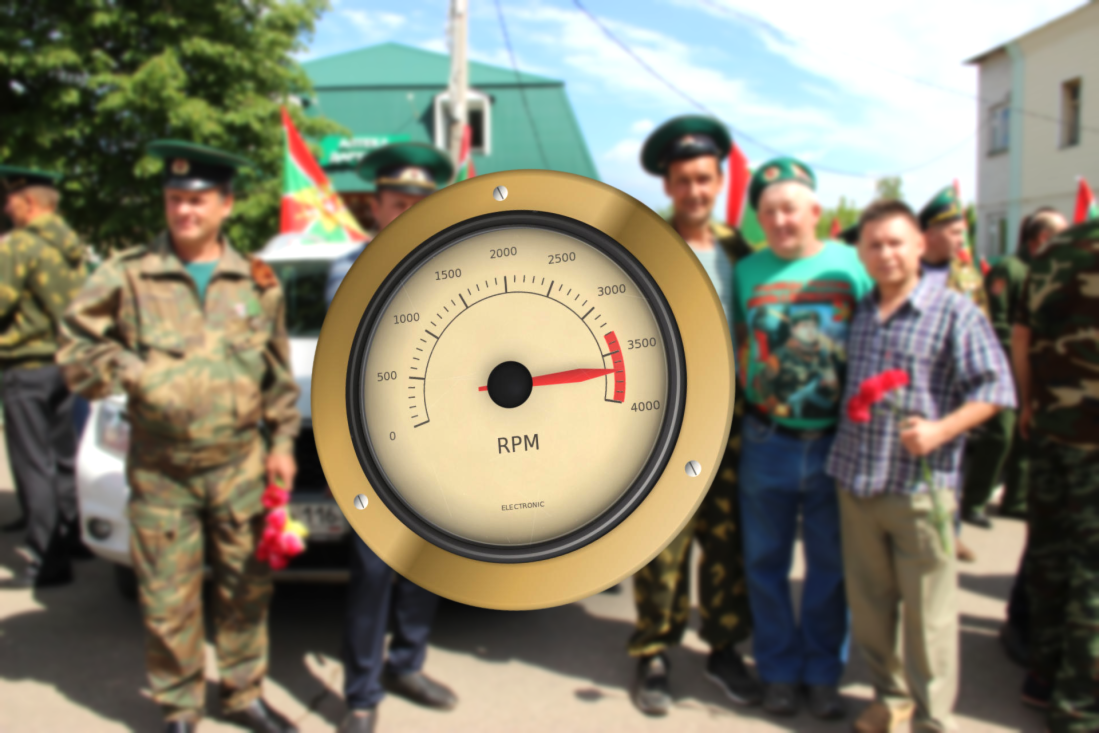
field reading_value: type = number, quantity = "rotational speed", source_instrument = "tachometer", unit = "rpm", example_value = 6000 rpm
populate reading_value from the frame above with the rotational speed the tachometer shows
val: 3700 rpm
